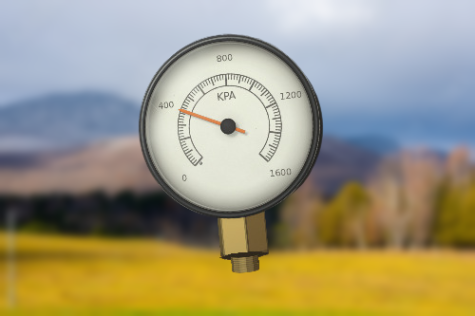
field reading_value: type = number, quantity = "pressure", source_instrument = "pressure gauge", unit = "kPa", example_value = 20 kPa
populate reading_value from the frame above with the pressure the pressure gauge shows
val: 400 kPa
